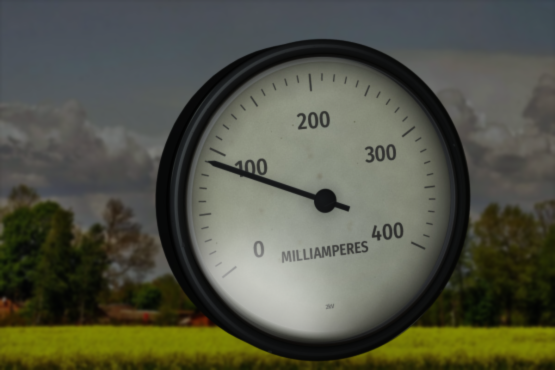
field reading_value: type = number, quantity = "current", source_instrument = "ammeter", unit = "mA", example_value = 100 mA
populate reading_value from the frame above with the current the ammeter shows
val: 90 mA
